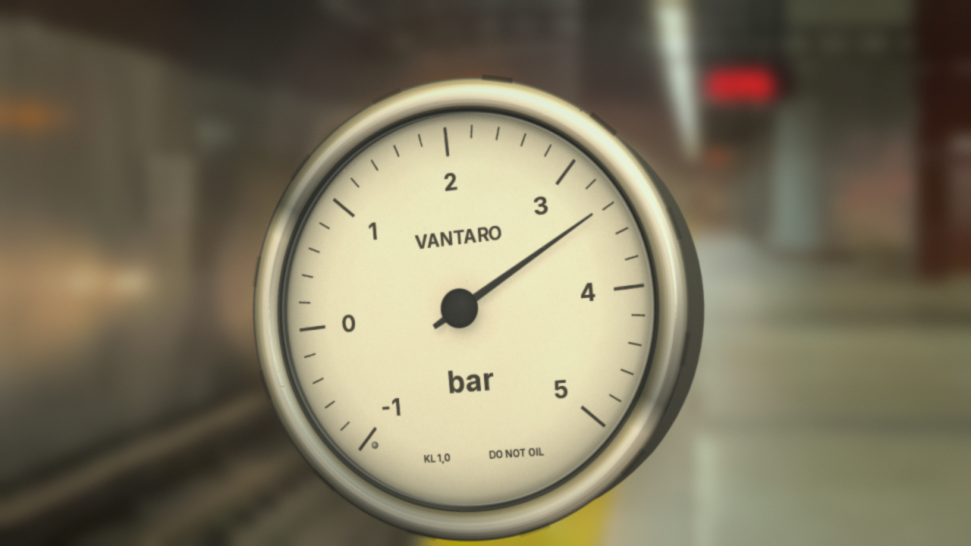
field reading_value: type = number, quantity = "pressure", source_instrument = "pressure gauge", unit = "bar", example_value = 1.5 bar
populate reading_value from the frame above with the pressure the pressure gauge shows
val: 3.4 bar
